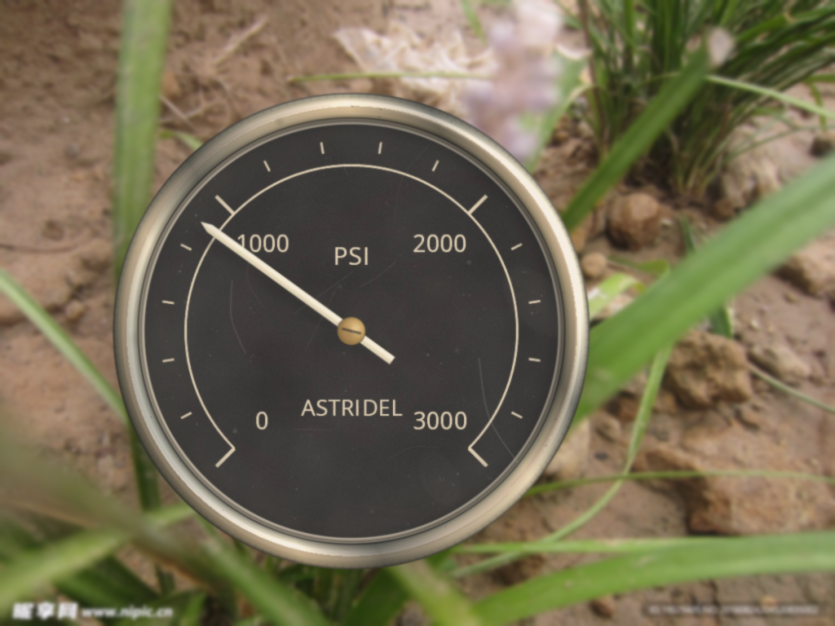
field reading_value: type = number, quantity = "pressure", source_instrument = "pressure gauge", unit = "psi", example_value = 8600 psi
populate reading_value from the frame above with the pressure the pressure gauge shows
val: 900 psi
